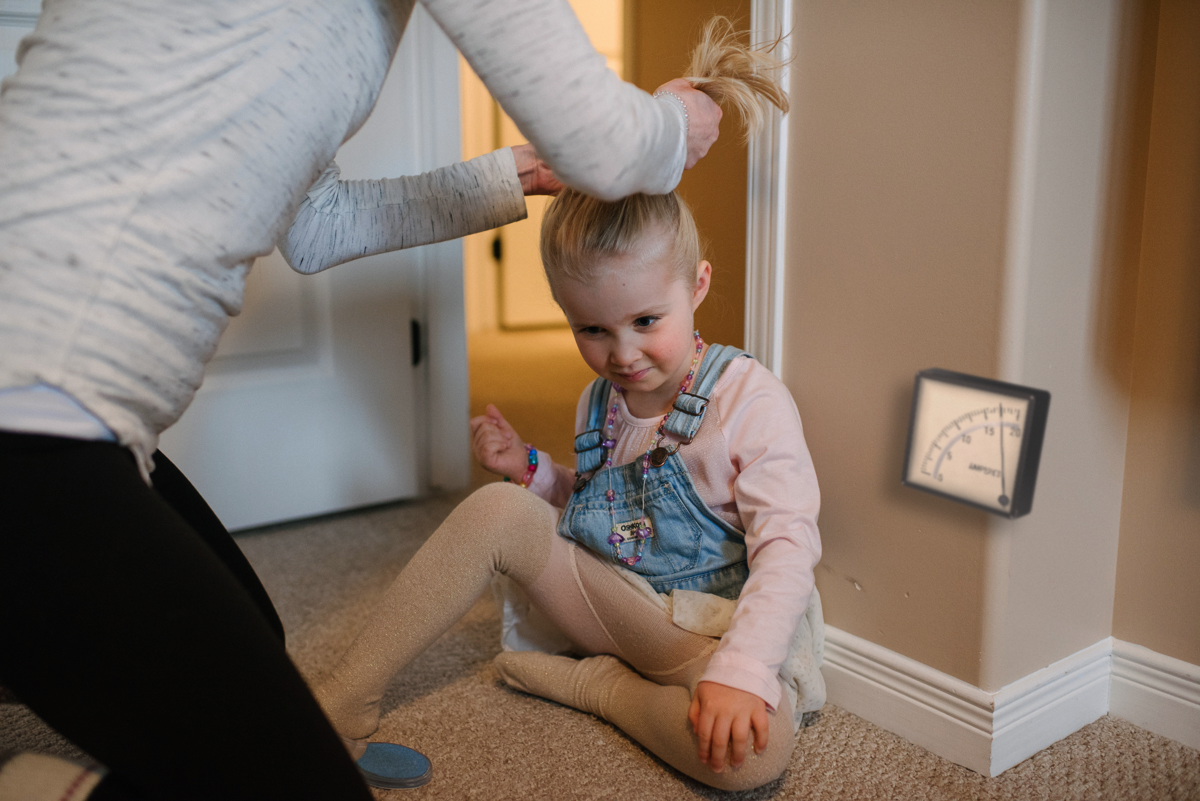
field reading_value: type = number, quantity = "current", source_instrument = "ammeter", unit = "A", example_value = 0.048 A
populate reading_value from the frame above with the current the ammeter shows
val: 17.5 A
